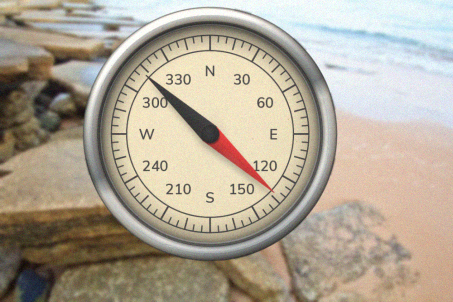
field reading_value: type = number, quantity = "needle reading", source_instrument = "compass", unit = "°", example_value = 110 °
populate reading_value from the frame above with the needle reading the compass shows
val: 132.5 °
